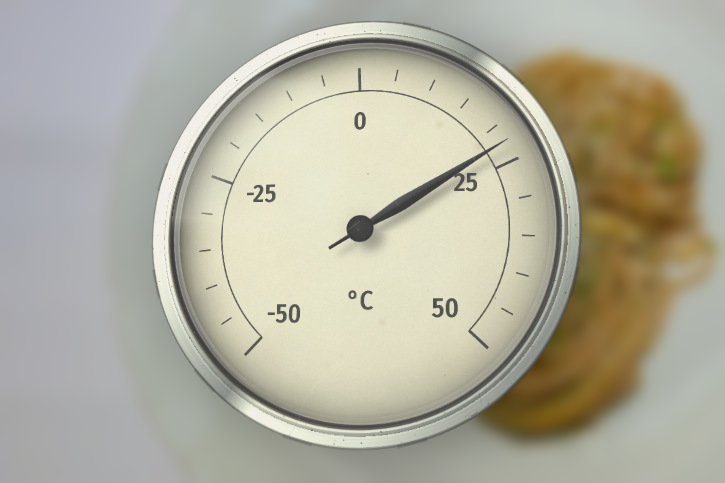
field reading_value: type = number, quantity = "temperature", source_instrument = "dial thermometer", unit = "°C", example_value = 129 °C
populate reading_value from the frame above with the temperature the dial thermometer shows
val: 22.5 °C
